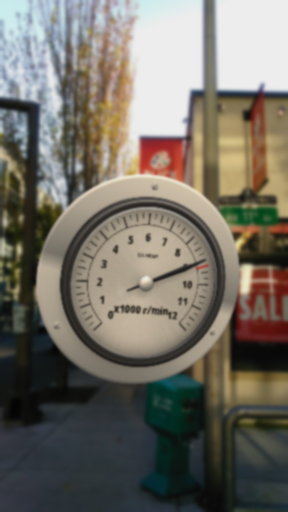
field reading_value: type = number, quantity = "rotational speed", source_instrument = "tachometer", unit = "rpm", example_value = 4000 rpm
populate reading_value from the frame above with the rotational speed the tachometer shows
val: 9000 rpm
